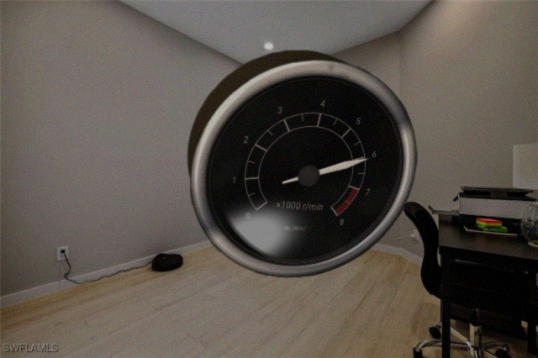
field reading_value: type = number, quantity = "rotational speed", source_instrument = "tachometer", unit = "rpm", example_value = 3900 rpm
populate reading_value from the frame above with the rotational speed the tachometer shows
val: 6000 rpm
